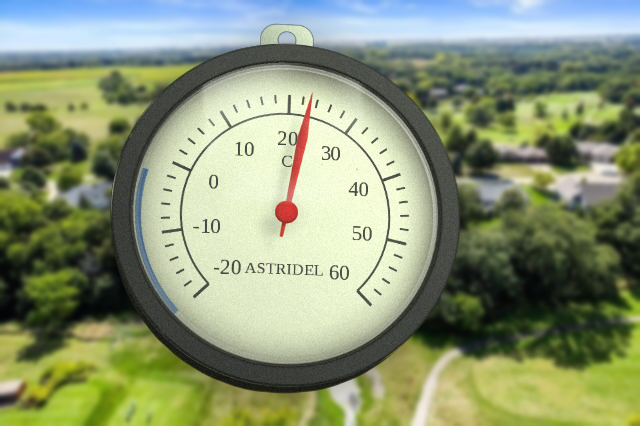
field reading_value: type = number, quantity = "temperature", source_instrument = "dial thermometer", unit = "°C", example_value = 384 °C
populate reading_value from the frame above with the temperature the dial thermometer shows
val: 23 °C
